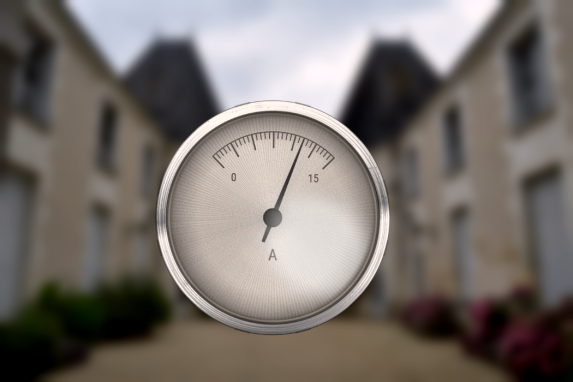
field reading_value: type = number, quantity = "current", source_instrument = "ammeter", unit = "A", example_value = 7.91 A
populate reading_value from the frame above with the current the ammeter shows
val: 11 A
